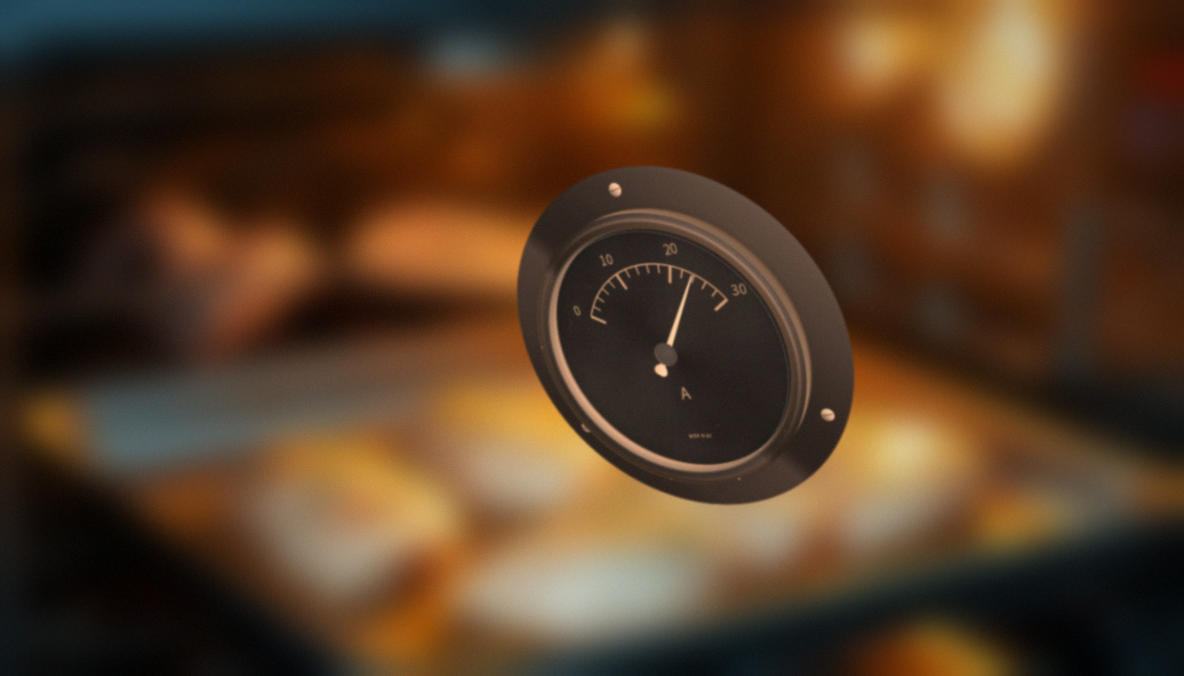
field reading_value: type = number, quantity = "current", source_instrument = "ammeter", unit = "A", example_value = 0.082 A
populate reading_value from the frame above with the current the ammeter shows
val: 24 A
